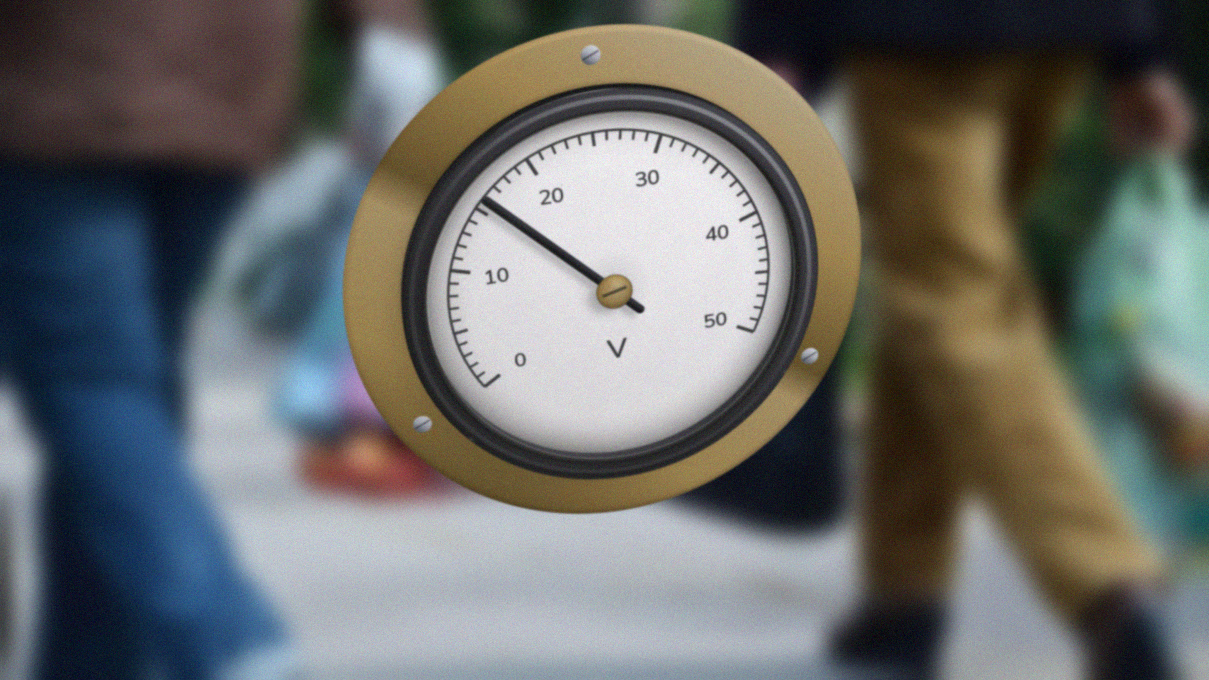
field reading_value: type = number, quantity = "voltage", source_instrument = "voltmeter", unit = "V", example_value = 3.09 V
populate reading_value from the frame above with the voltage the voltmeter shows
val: 16 V
